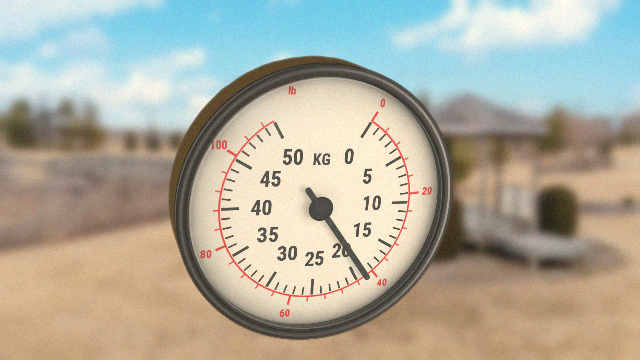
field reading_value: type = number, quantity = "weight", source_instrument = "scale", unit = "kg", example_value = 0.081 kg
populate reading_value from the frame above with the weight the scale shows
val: 19 kg
